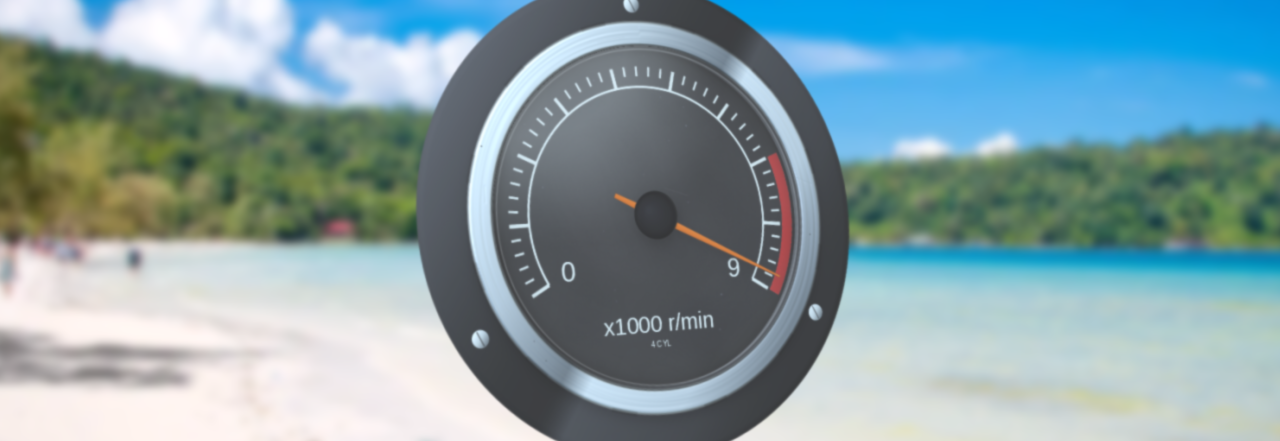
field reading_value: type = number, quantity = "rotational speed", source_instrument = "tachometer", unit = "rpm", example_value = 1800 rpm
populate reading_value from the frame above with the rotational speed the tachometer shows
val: 8800 rpm
